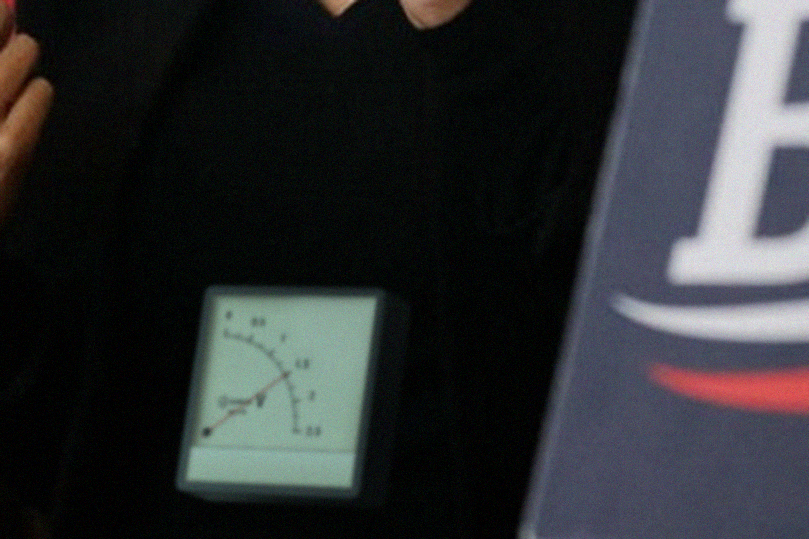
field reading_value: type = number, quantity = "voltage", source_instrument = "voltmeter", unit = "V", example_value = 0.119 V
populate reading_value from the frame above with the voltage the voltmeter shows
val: 1.5 V
